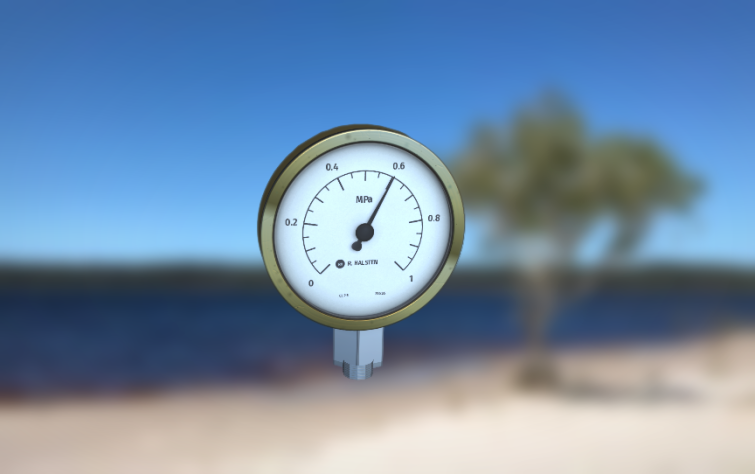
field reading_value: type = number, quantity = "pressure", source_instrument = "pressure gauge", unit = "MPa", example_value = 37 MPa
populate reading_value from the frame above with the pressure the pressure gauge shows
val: 0.6 MPa
